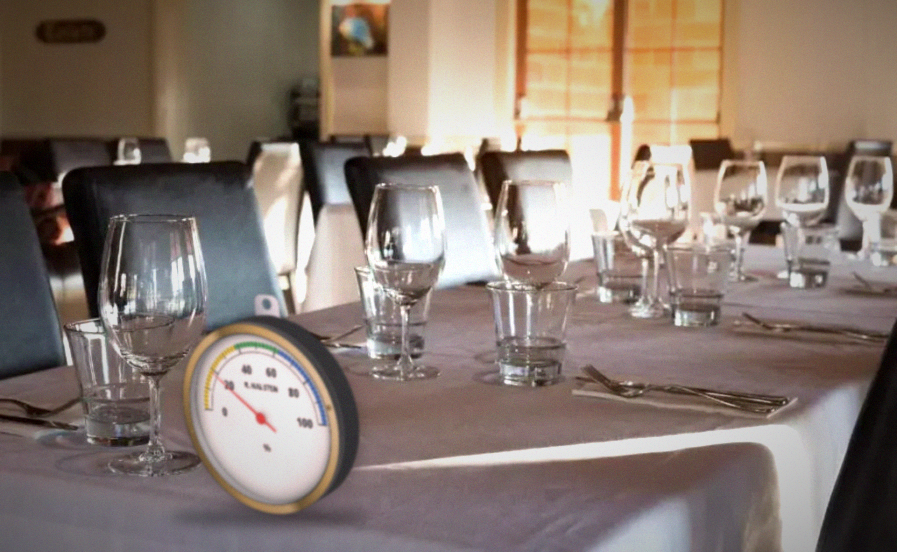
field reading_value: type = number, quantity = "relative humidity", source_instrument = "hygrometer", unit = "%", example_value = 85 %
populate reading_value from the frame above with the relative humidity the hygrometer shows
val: 20 %
